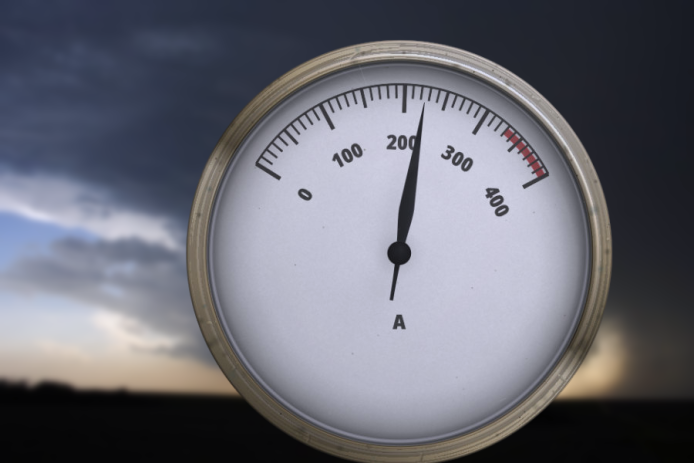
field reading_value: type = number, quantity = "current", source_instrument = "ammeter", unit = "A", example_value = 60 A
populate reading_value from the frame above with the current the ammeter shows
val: 225 A
